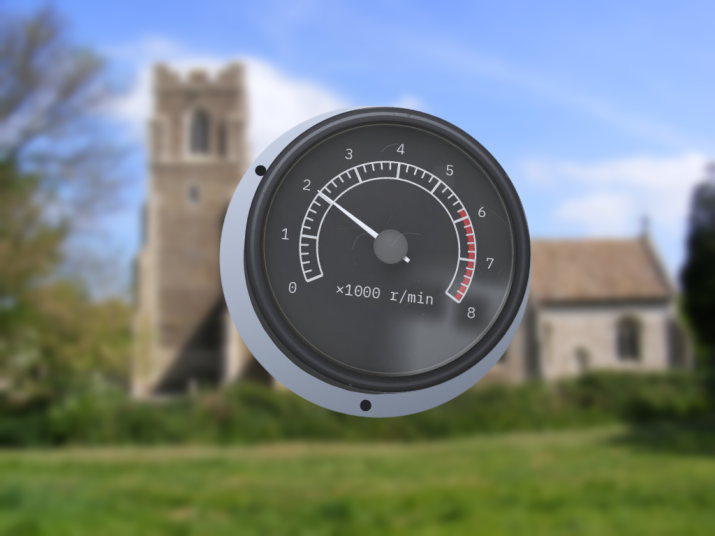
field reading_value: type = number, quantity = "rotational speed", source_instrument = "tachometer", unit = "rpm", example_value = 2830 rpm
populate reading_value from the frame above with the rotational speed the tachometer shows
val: 2000 rpm
